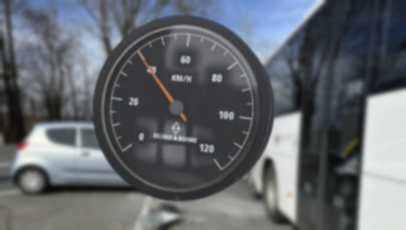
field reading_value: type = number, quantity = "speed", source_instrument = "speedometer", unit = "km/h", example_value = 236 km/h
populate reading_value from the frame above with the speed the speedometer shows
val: 40 km/h
